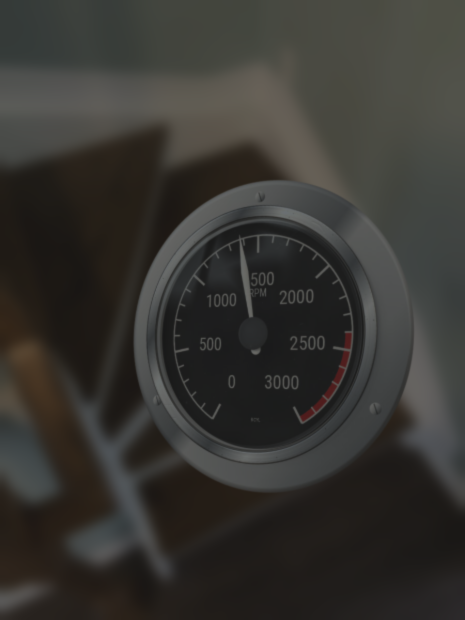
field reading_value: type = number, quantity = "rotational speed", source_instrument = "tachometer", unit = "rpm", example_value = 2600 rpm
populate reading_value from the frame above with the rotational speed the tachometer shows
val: 1400 rpm
